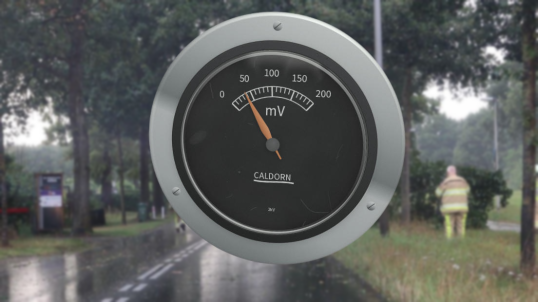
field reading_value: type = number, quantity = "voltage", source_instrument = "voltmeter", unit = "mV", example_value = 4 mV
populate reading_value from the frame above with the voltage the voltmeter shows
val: 40 mV
